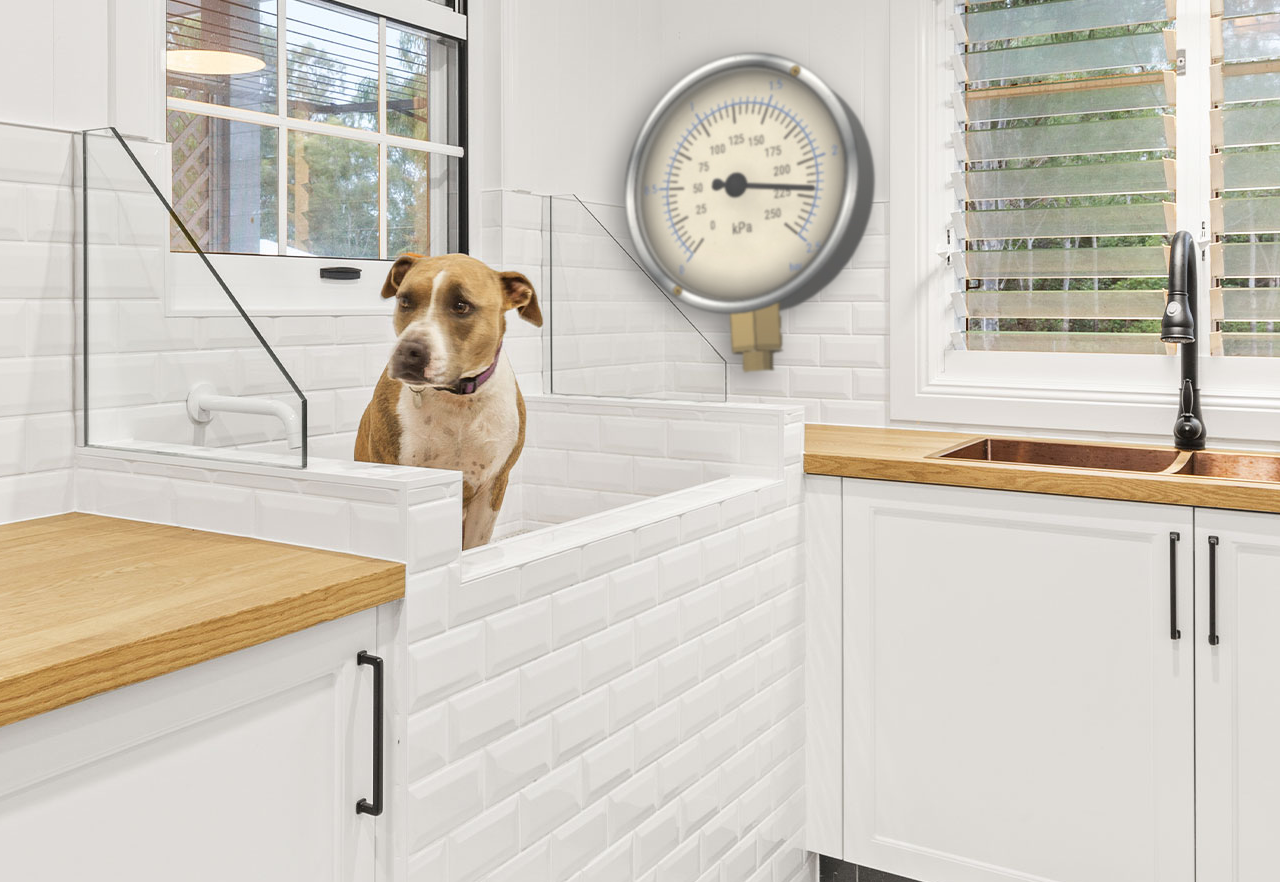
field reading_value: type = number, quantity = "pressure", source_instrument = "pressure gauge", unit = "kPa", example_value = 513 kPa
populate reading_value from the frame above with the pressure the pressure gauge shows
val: 220 kPa
